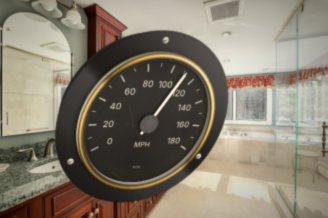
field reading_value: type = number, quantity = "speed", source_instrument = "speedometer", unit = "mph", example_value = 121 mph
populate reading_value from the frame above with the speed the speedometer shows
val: 110 mph
